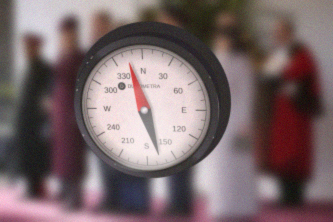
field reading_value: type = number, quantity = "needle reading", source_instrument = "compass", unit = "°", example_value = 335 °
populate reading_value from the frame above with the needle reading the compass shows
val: 345 °
